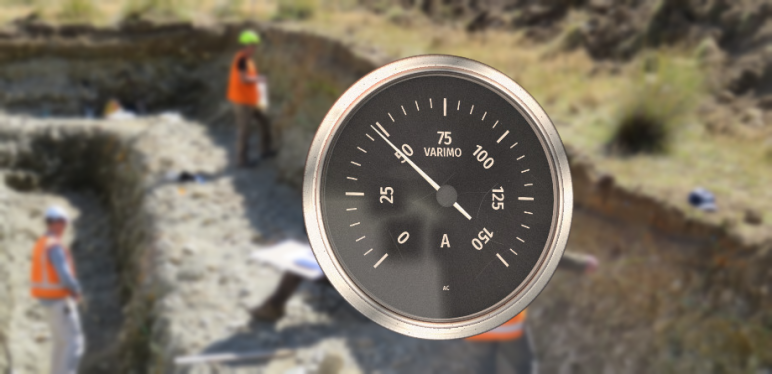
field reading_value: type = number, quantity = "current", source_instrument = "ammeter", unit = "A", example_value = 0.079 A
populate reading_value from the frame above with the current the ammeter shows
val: 47.5 A
